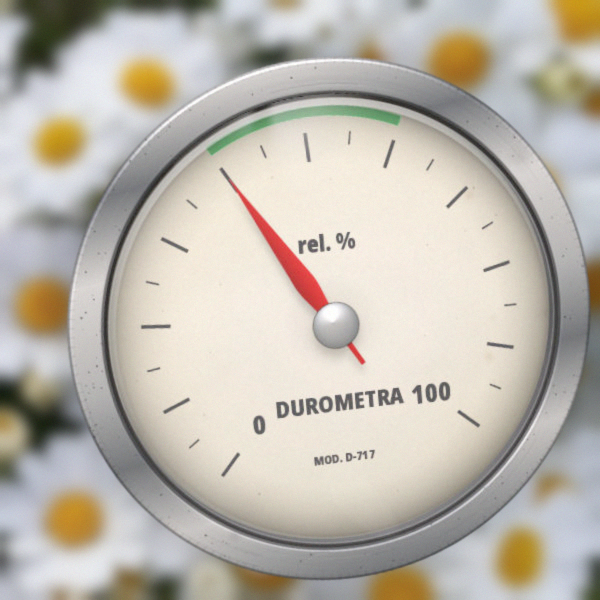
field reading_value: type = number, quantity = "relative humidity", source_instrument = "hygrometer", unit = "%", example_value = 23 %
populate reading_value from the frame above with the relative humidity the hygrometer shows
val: 40 %
